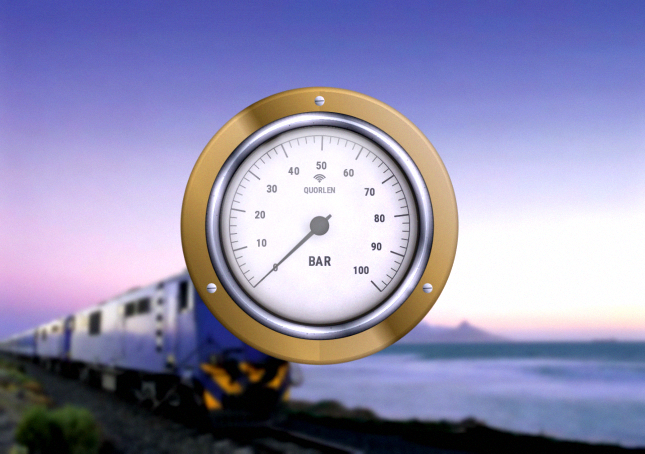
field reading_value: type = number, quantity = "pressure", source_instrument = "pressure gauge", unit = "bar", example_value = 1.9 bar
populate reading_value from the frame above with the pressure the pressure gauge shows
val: 0 bar
